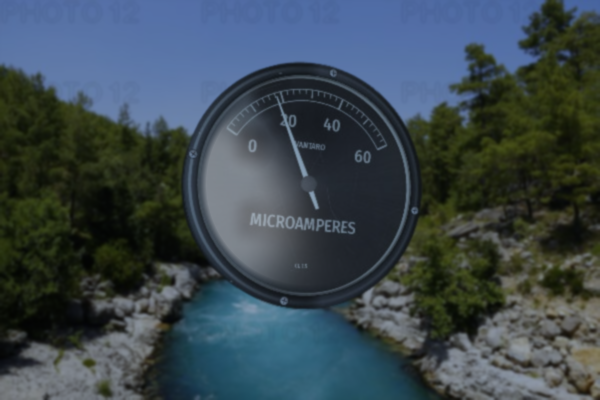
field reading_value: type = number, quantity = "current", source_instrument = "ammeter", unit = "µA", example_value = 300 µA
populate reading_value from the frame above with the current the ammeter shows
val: 18 µA
